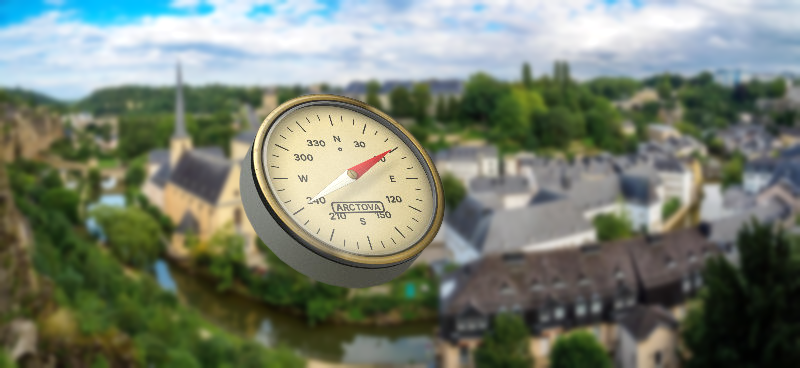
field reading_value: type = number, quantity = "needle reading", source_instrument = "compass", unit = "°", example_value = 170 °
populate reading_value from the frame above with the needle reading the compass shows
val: 60 °
